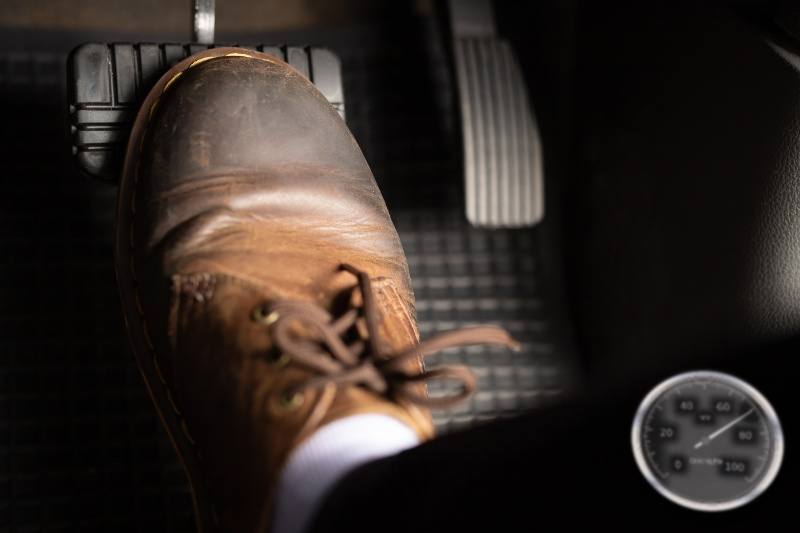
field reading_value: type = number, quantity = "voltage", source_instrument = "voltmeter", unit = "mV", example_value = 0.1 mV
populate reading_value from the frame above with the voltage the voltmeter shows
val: 70 mV
